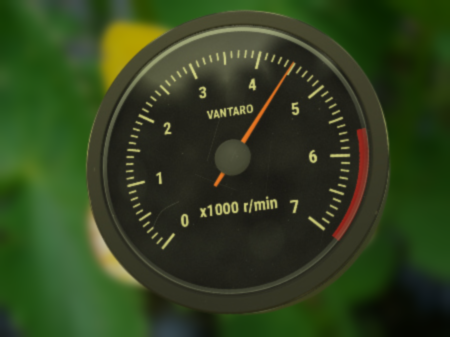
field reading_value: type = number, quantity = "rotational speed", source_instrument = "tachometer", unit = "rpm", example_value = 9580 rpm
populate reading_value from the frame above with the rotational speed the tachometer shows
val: 4500 rpm
